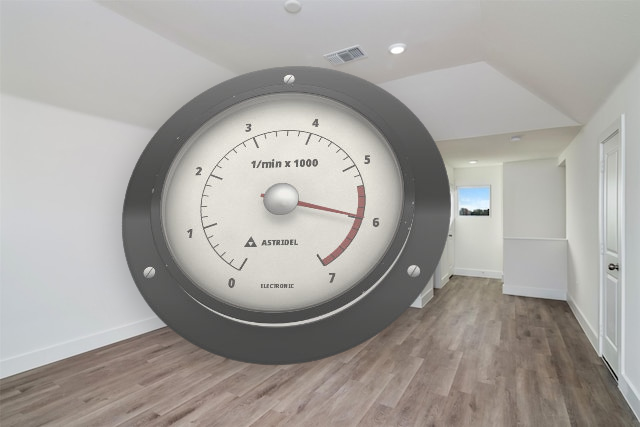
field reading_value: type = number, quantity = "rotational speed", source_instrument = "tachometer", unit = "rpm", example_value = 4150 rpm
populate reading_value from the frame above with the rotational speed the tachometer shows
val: 6000 rpm
